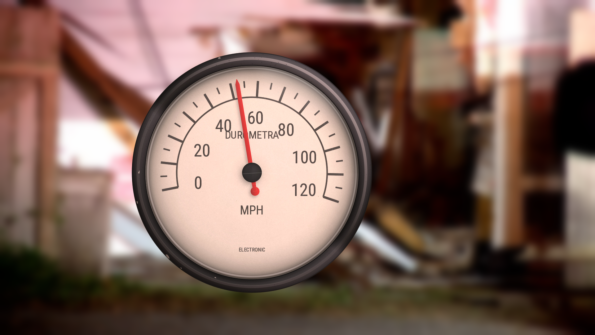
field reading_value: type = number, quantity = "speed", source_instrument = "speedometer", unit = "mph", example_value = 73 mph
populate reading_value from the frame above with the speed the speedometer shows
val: 52.5 mph
